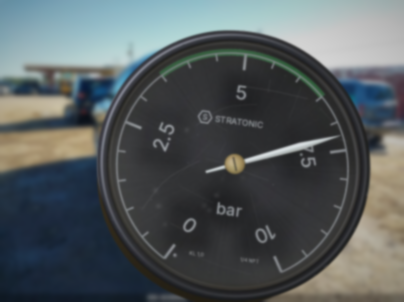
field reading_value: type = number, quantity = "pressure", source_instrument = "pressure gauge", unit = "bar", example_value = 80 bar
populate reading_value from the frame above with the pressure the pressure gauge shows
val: 7.25 bar
